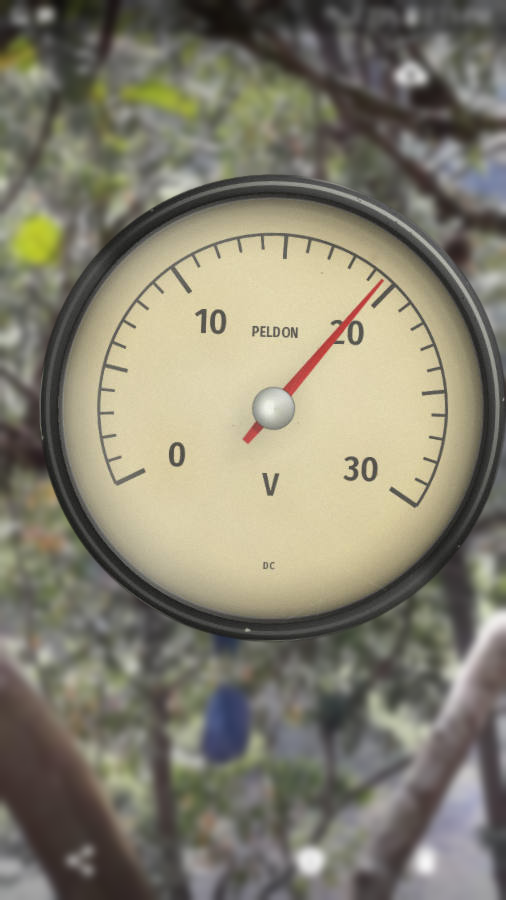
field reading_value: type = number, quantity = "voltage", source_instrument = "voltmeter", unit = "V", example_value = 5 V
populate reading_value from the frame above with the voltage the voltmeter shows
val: 19.5 V
